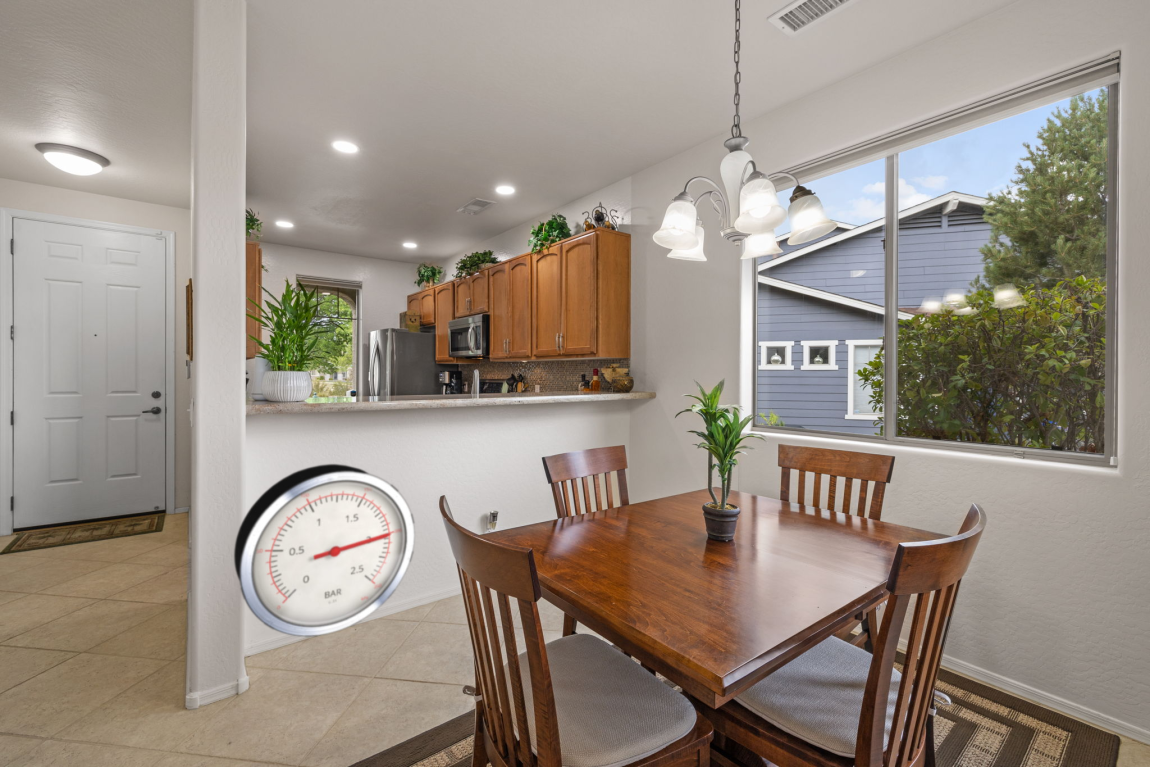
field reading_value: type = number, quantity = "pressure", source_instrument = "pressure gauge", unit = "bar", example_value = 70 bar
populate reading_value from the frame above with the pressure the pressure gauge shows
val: 2 bar
